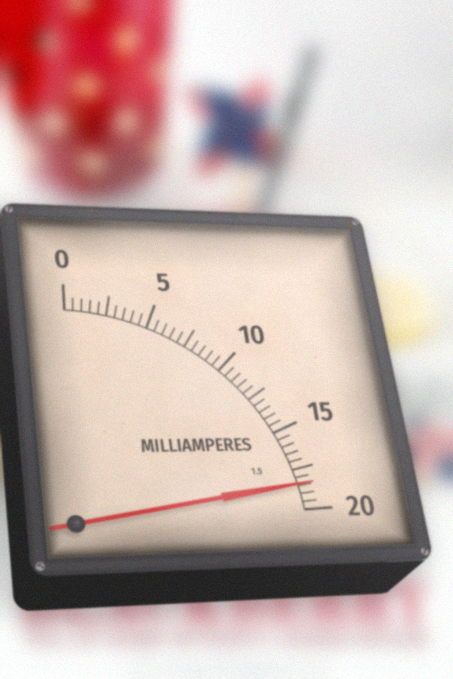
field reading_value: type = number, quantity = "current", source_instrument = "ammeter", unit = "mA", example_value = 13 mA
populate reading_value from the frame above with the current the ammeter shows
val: 18.5 mA
